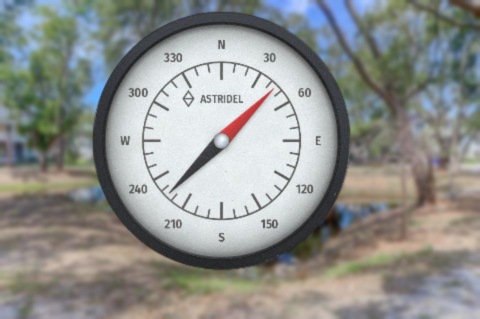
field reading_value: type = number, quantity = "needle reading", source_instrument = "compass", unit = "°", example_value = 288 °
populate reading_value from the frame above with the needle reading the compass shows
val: 45 °
